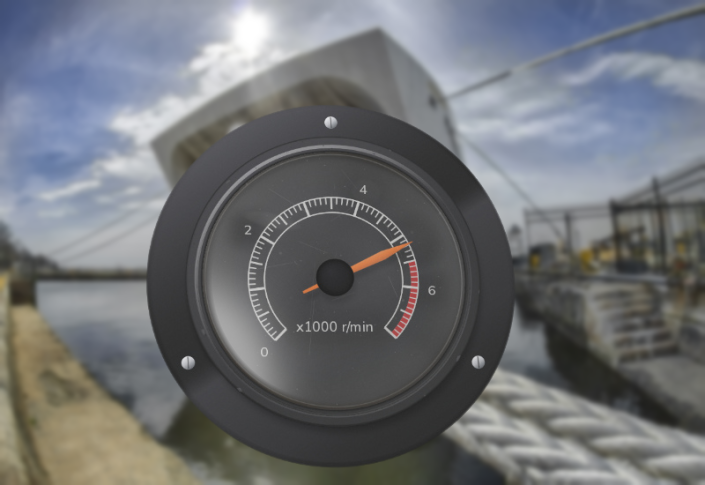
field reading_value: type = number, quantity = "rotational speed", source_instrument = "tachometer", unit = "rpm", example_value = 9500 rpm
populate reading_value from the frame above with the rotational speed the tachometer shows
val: 5200 rpm
